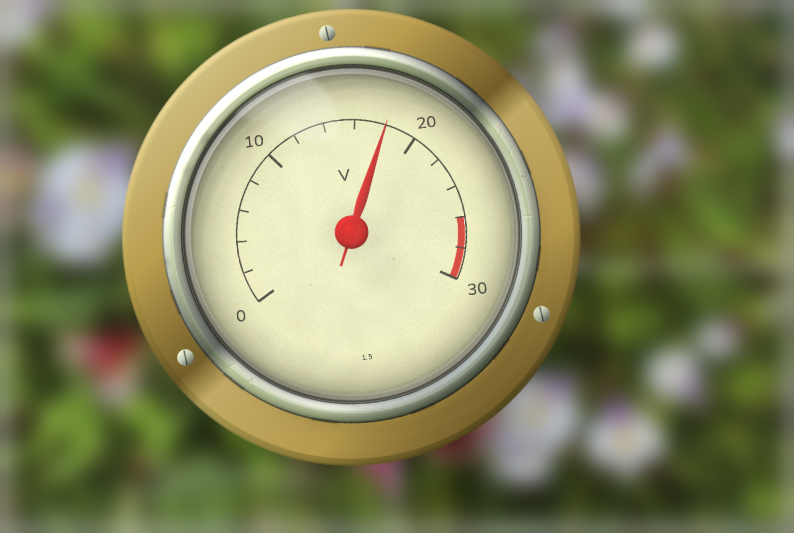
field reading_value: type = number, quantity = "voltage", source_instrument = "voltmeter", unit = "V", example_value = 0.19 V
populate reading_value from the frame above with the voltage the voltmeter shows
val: 18 V
